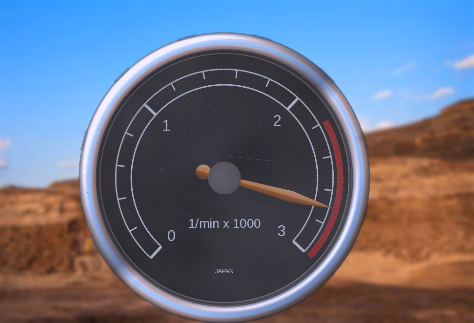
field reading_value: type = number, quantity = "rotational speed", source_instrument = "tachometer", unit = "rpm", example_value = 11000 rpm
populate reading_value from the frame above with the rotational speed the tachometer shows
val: 2700 rpm
